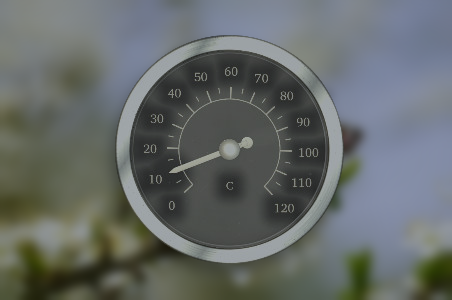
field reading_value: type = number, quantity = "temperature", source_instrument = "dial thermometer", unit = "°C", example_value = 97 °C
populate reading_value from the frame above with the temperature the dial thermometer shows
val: 10 °C
